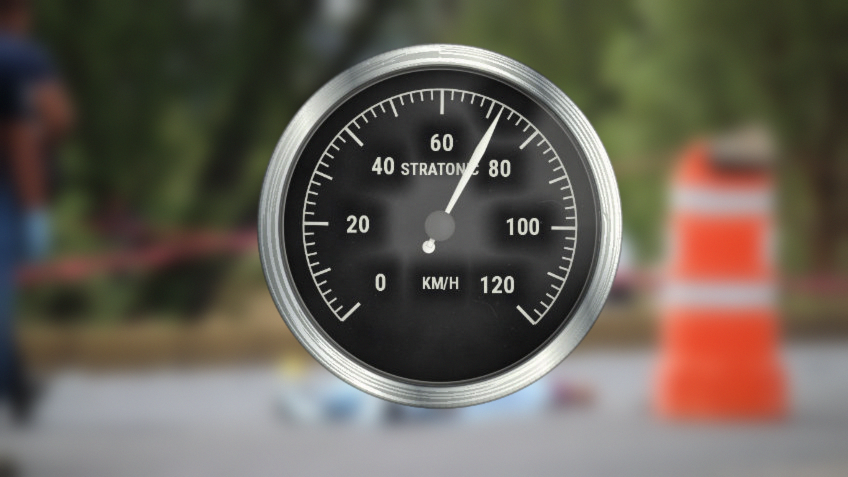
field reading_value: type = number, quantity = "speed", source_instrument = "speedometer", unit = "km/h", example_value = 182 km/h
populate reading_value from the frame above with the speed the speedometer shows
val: 72 km/h
